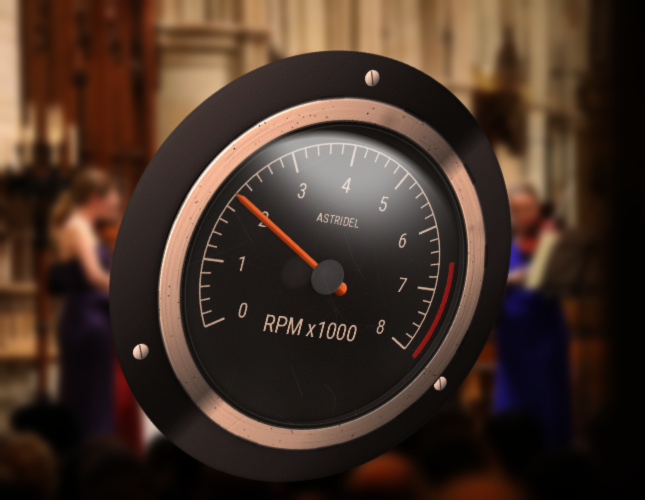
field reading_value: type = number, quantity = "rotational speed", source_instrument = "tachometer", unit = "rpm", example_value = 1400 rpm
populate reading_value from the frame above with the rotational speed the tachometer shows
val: 2000 rpm
